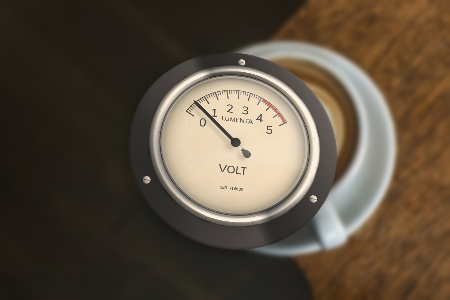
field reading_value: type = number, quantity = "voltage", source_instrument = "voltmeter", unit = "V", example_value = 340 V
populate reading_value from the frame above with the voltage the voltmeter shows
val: 0.5 V
